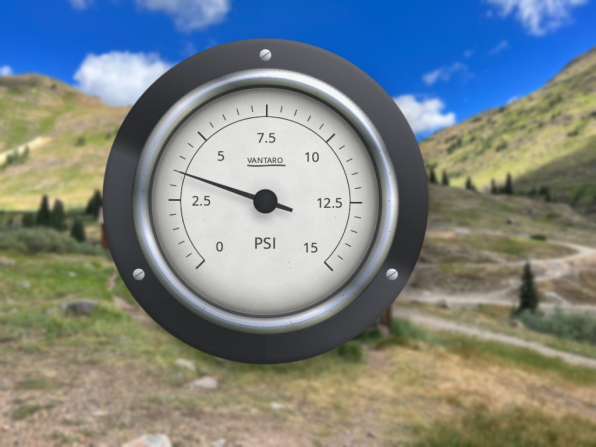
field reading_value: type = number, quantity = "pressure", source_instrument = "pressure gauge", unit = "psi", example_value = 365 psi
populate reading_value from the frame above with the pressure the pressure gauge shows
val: 3.5 psi
